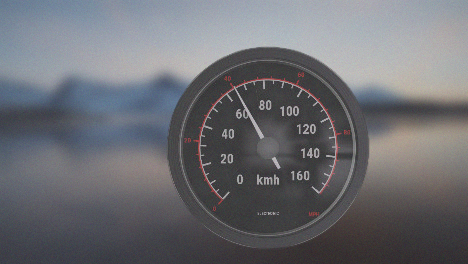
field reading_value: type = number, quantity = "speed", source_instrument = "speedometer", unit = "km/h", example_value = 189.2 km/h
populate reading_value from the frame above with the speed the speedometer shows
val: 65 km/h
